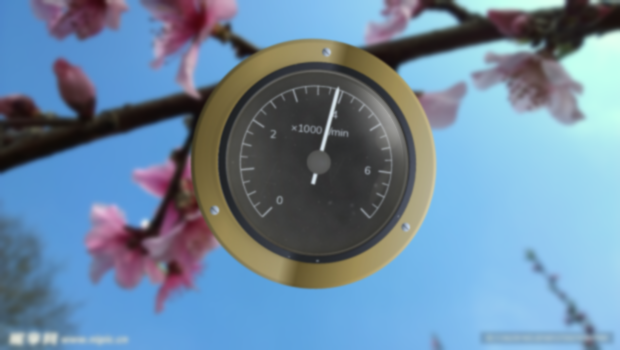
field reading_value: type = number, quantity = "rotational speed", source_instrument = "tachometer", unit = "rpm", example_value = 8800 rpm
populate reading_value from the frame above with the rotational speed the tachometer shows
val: 3875 rpm
